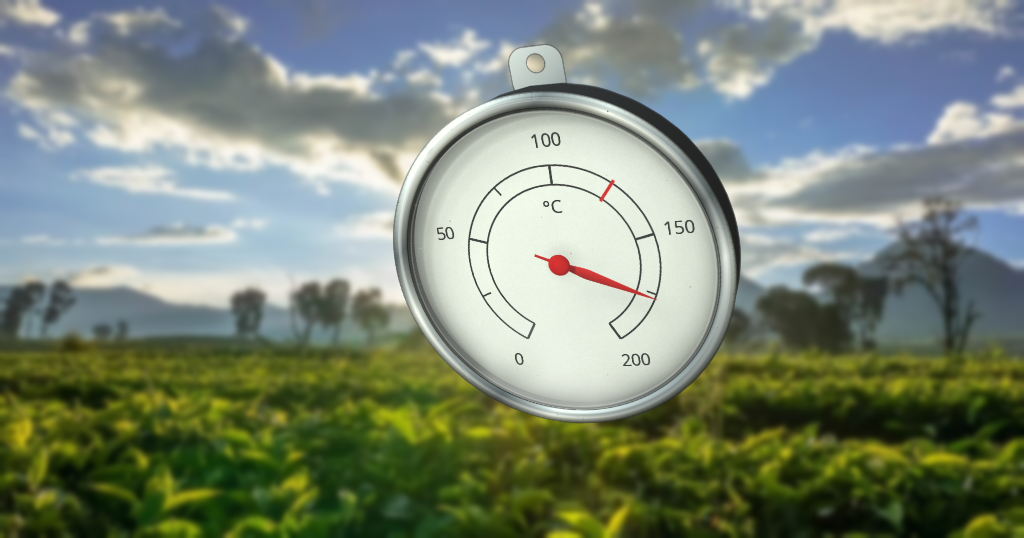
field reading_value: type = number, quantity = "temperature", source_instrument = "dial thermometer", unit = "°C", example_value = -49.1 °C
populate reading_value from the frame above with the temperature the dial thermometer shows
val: 175 °C
